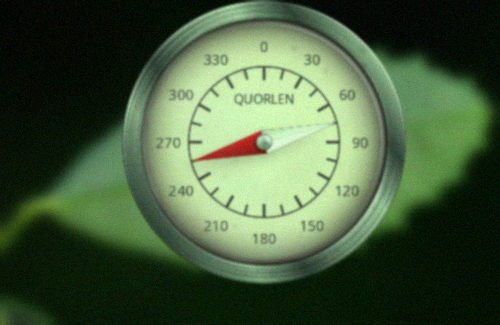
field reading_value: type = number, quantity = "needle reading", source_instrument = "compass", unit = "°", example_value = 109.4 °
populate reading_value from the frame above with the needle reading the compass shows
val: 255 °
